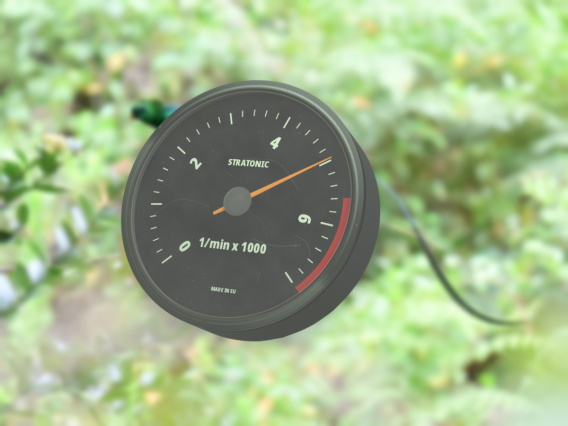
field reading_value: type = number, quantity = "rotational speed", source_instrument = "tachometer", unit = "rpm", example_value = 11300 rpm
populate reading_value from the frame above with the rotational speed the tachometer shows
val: 5000 rpm
